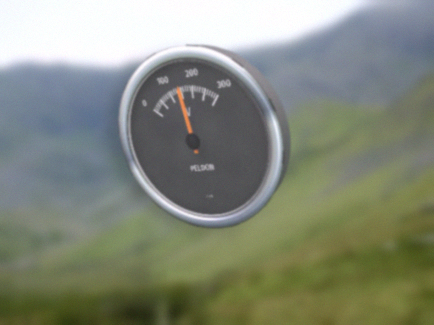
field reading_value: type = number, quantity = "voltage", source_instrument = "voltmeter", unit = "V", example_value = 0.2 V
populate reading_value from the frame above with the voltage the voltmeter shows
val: 150 V
